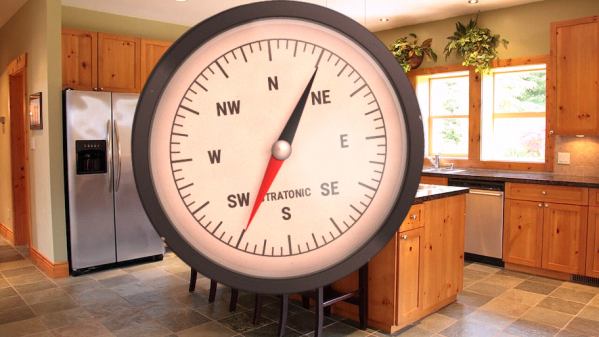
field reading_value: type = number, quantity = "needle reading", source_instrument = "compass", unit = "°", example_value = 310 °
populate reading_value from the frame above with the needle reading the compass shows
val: 210 °
